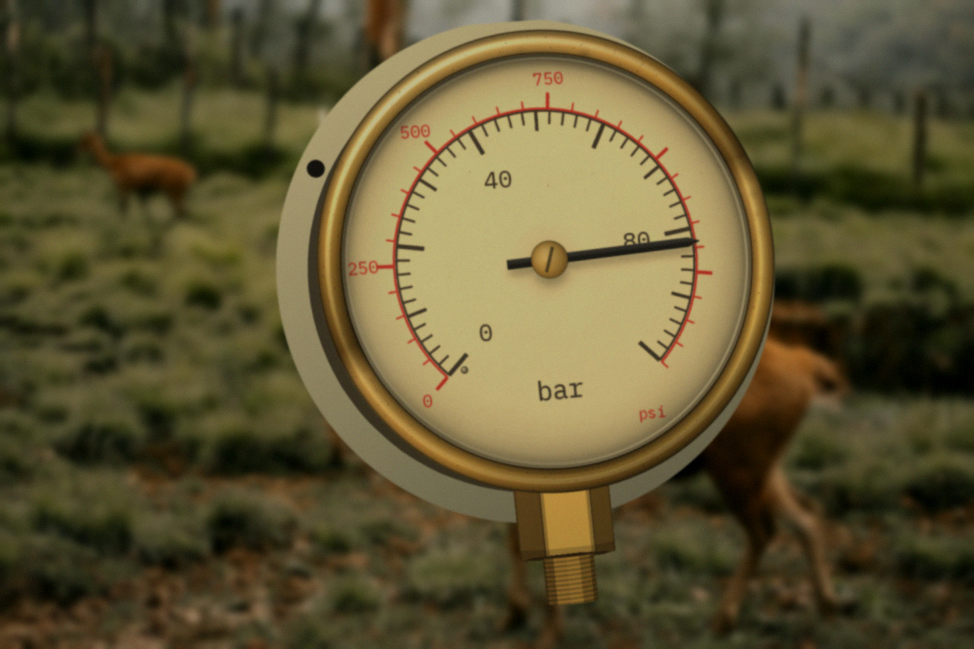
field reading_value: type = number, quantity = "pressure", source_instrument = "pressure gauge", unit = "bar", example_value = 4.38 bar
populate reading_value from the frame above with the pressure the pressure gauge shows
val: 82 bar
